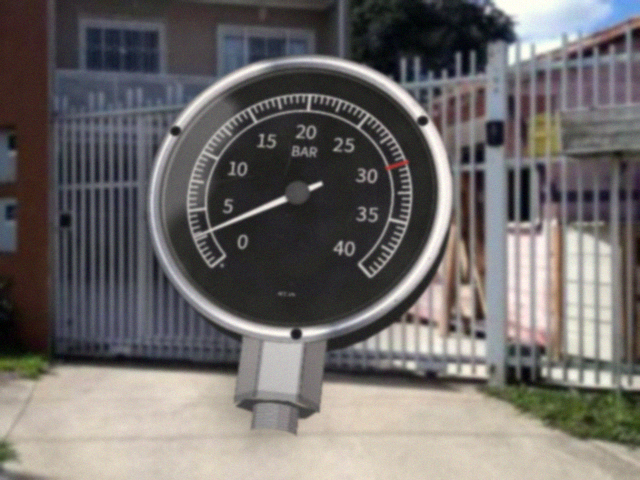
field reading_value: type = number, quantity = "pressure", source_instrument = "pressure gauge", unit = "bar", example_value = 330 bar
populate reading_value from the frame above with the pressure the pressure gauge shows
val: 2.5 bar
